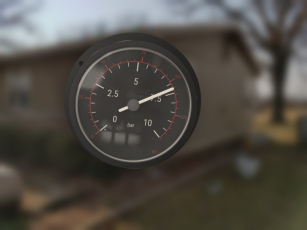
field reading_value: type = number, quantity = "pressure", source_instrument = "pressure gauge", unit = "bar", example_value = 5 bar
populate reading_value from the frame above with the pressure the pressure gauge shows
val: 7.25 bar
